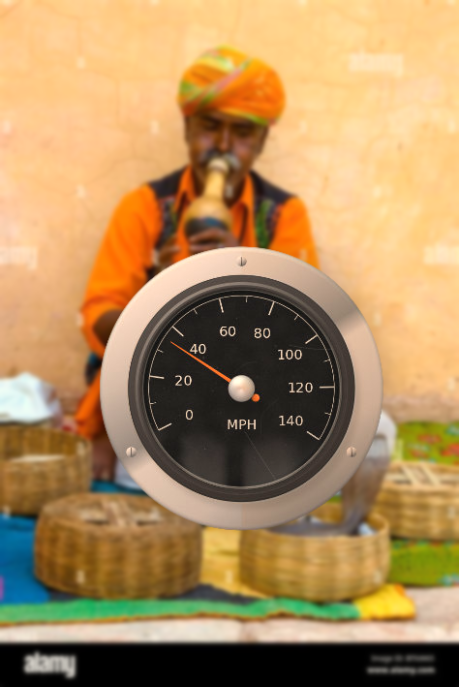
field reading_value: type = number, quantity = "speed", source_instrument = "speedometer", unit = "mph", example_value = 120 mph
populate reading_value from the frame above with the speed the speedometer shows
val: 35 mph
